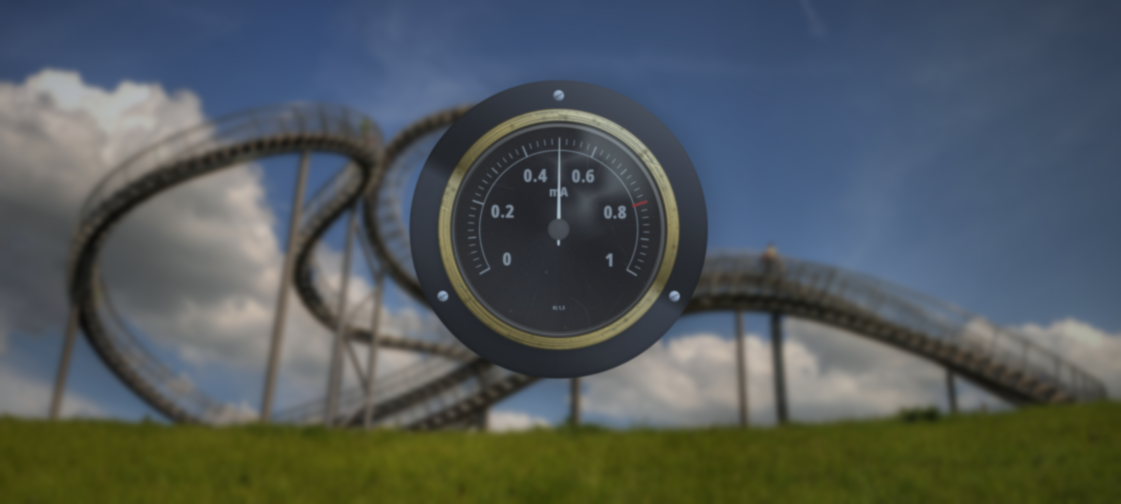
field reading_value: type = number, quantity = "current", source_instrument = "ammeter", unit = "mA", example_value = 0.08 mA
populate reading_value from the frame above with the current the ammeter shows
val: 0.5 mA
